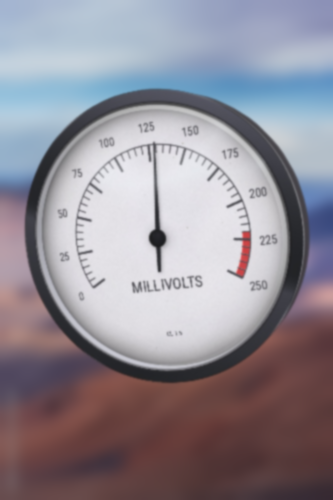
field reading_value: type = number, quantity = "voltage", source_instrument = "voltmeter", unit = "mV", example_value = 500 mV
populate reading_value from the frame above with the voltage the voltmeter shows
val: 130 mV
